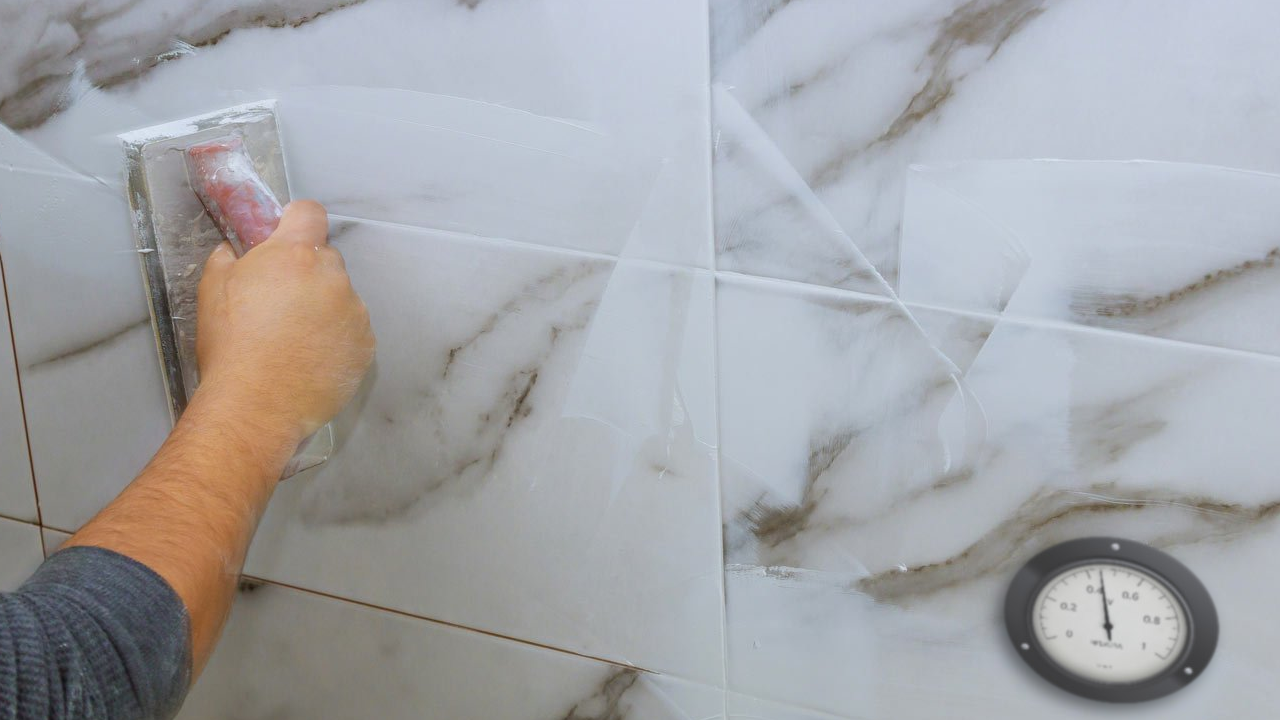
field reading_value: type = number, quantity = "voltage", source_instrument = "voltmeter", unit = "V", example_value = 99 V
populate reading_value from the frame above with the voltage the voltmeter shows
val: 0.45 V
